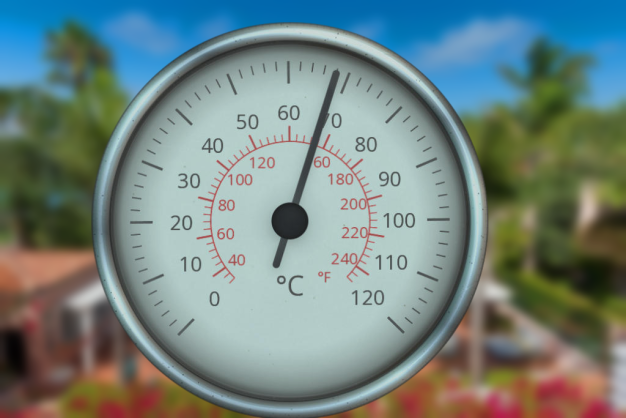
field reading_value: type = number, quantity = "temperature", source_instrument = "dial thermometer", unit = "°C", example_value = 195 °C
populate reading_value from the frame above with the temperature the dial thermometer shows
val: 68 °C
